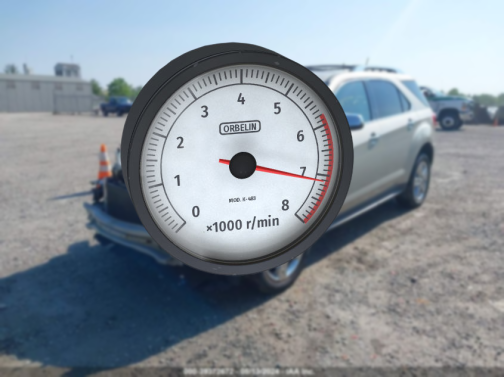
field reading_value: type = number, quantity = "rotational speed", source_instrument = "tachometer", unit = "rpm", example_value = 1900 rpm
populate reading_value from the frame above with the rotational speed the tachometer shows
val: 7100 rpm
